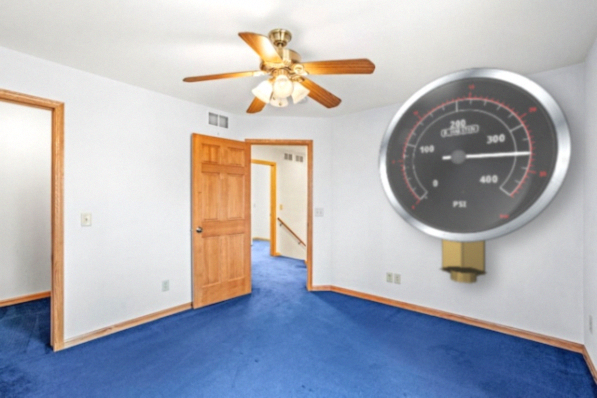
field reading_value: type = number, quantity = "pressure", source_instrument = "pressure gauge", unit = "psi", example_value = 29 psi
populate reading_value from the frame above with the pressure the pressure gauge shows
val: 340 psi
